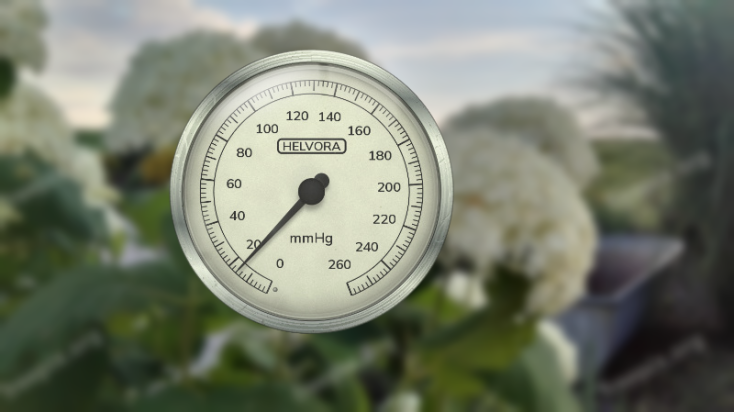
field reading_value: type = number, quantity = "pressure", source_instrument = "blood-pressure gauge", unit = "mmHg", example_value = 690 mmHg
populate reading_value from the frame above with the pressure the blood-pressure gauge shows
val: 16 mmHg
